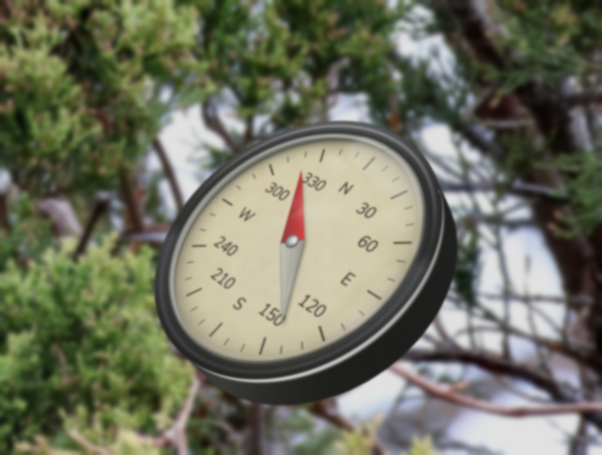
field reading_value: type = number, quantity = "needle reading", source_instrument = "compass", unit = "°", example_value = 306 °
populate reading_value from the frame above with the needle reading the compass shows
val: 320 °
